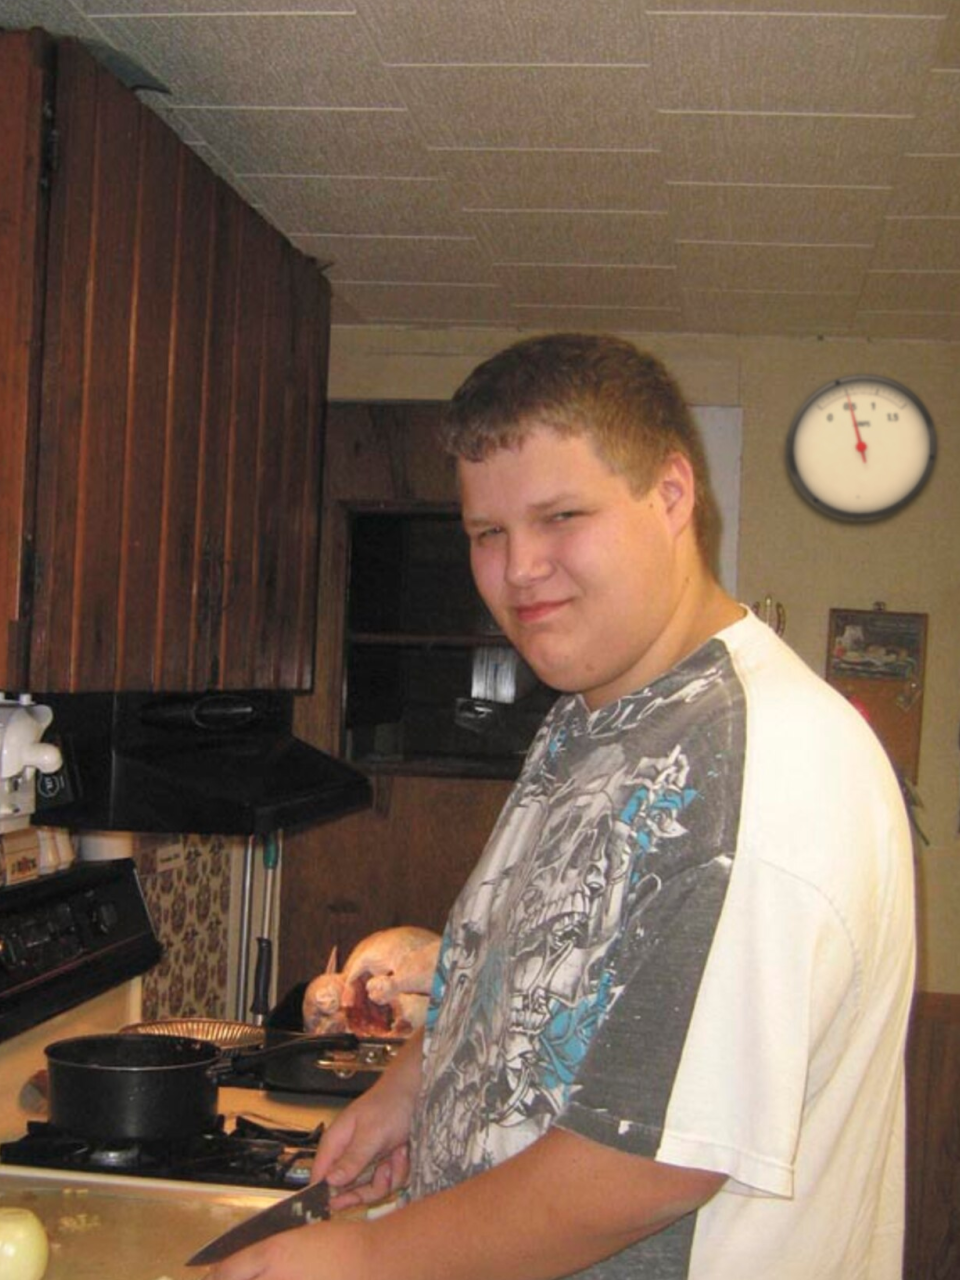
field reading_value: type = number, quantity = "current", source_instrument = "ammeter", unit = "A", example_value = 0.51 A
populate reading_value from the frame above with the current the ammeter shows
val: 0.5 A
